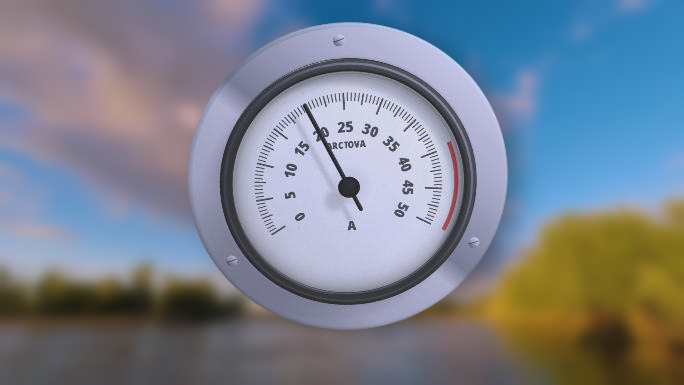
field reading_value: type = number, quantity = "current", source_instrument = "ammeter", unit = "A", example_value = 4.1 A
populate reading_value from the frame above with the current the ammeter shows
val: 20 A
